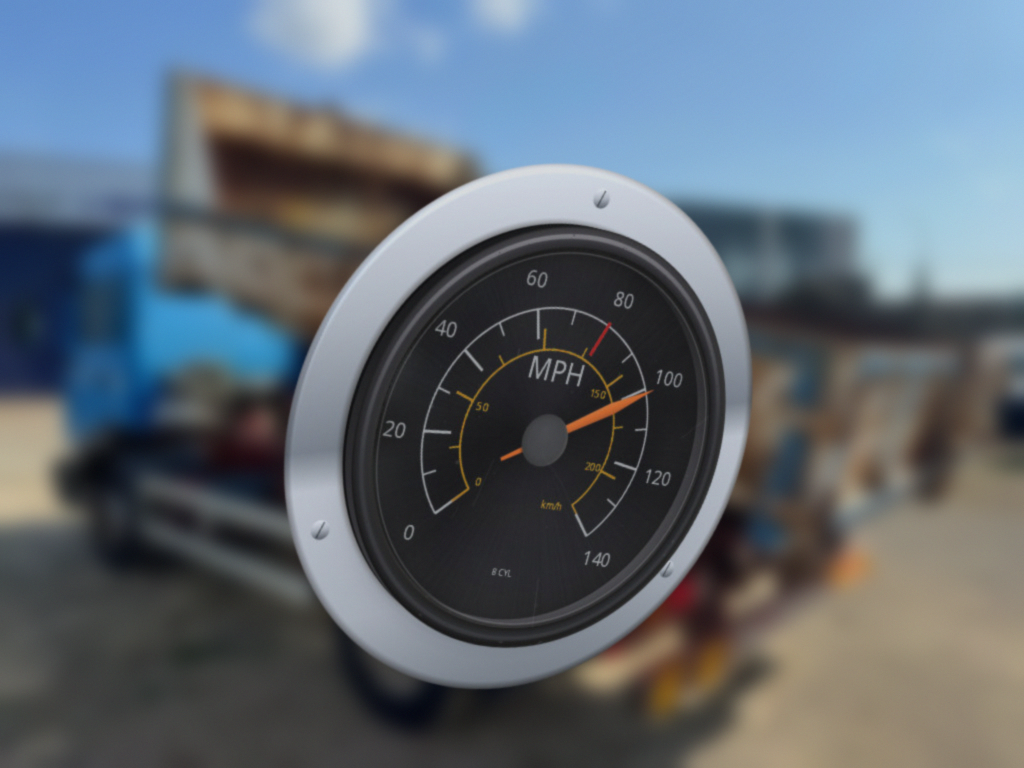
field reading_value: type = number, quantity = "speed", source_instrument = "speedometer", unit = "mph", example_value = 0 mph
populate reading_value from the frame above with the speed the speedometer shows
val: 100 mph
